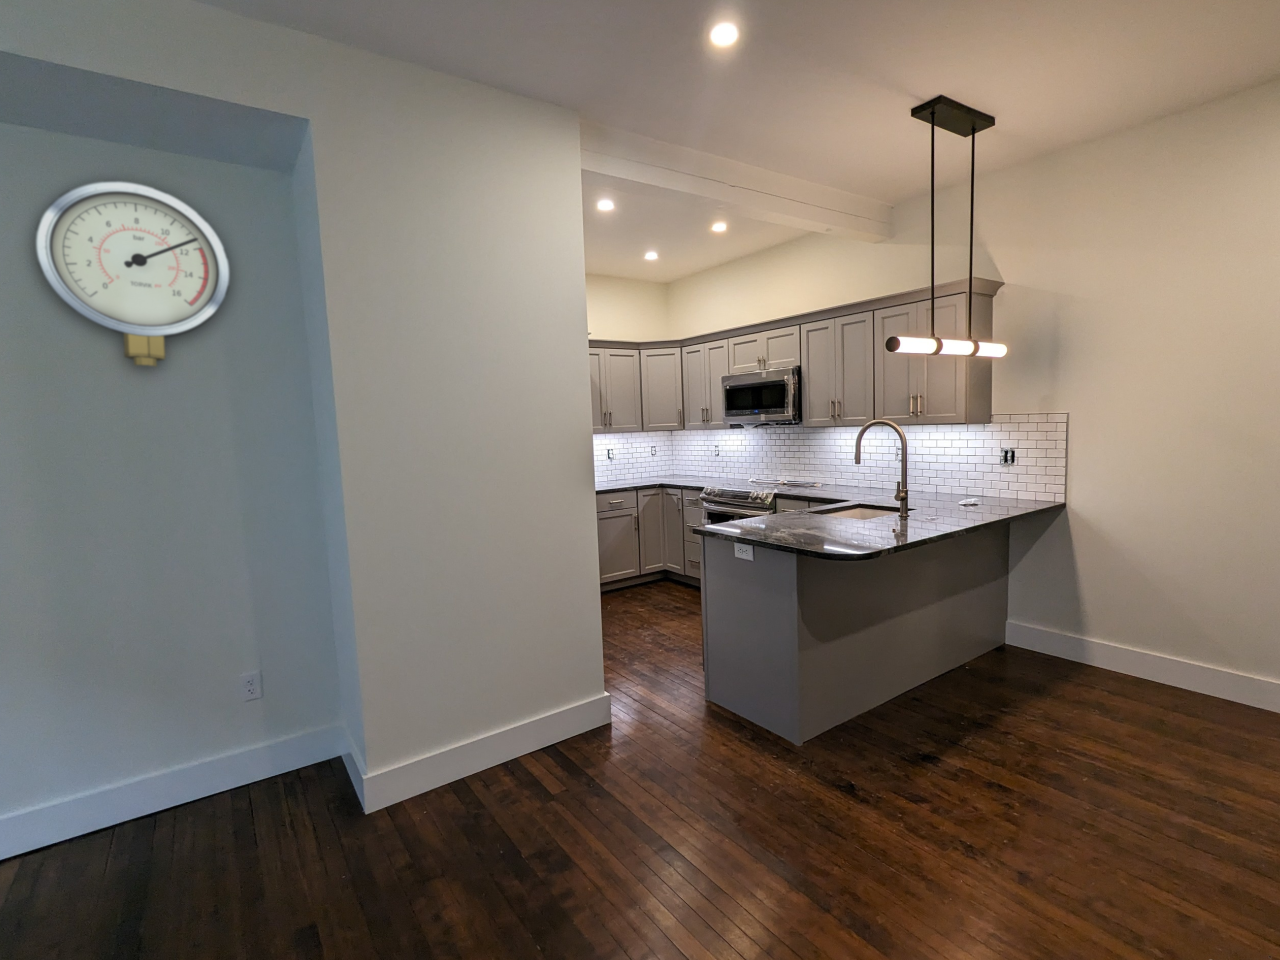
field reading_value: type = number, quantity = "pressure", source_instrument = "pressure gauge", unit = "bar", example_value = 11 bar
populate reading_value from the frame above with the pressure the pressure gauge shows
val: 11.5 bar
